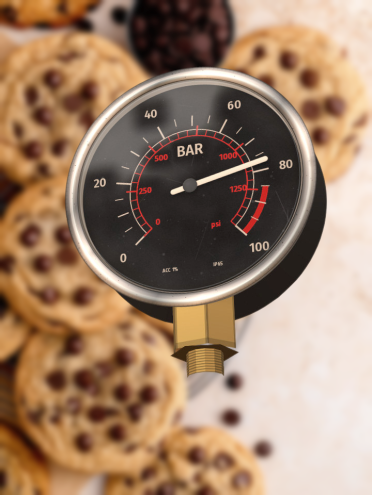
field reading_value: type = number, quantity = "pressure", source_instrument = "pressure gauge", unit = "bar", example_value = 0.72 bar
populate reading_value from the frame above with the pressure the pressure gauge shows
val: 77.5 bar
